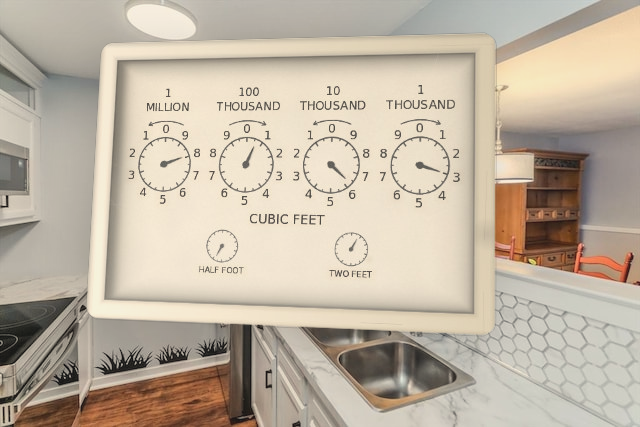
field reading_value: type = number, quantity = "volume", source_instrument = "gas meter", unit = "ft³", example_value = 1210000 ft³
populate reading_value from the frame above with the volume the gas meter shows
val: 806300 ft³
